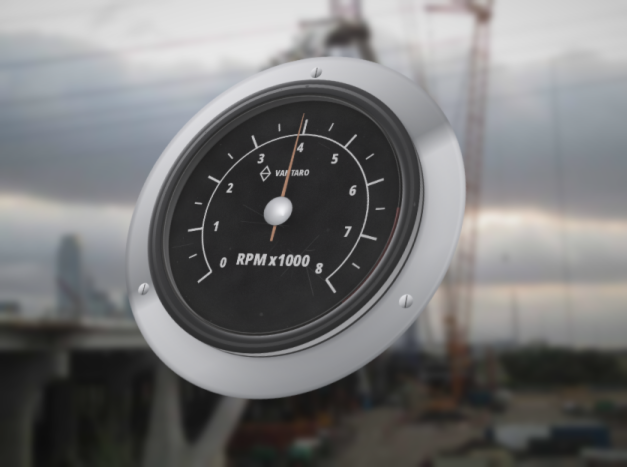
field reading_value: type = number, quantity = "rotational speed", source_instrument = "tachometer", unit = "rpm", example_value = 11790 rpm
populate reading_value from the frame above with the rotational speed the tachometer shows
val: 4000 rpm
